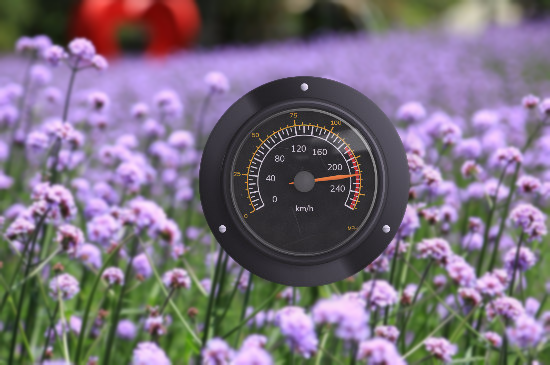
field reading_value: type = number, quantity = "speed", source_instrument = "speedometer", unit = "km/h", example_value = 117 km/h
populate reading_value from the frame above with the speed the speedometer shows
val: 220 km/h
